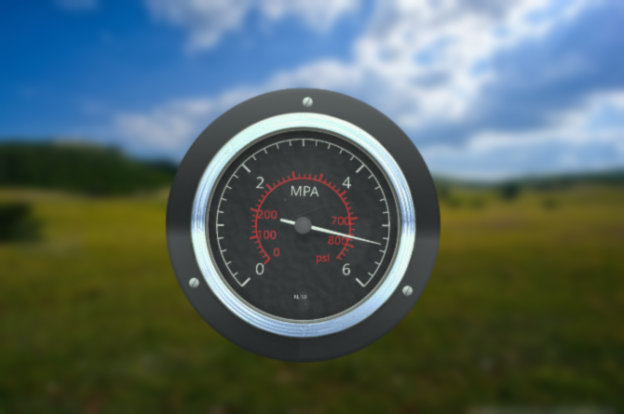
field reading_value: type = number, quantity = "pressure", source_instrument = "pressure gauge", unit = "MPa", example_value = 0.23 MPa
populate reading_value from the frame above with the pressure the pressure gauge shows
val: 5.3 MPa
